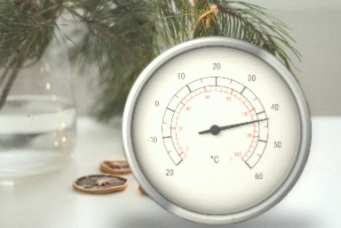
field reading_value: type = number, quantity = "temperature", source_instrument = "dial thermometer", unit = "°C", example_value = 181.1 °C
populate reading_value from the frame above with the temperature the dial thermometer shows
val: 42.5 °C
